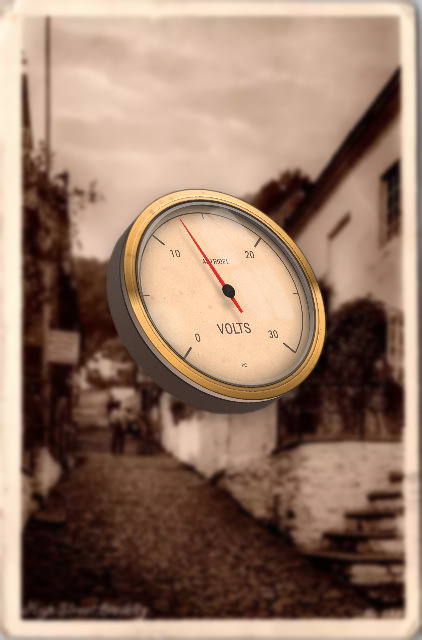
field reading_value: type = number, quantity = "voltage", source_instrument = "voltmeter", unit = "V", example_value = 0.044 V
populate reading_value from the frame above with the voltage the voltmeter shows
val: 12.5 V
